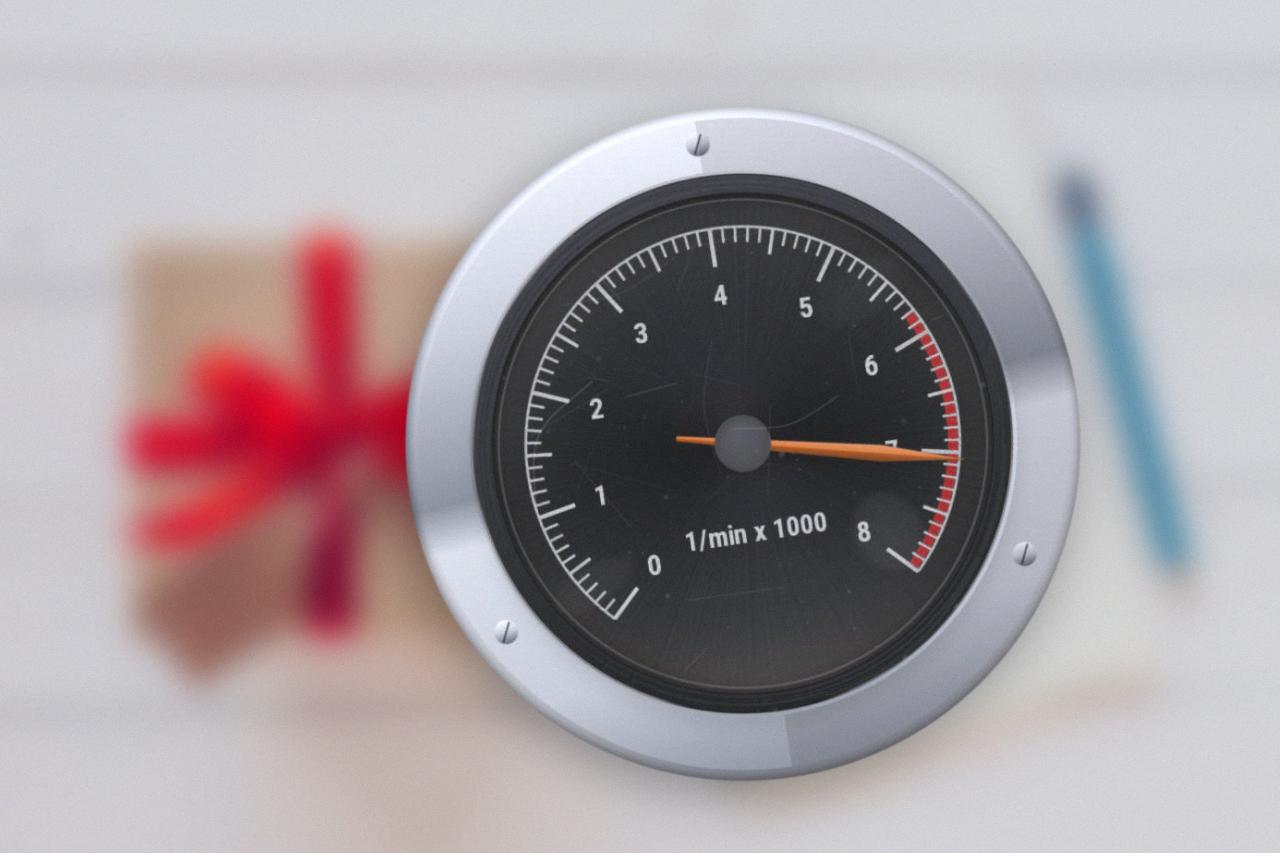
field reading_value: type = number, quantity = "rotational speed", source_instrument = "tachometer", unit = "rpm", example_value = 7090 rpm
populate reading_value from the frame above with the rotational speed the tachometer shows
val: 7050 rpm
